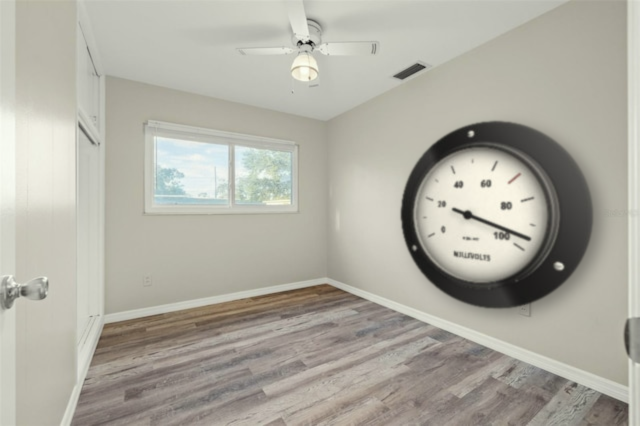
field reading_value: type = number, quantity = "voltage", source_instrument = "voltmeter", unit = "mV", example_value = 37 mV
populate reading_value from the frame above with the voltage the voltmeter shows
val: 95 mV
